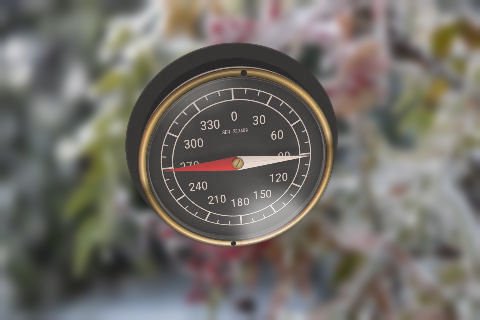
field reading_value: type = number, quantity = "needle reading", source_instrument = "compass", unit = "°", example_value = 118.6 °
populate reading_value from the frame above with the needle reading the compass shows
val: 270 °
